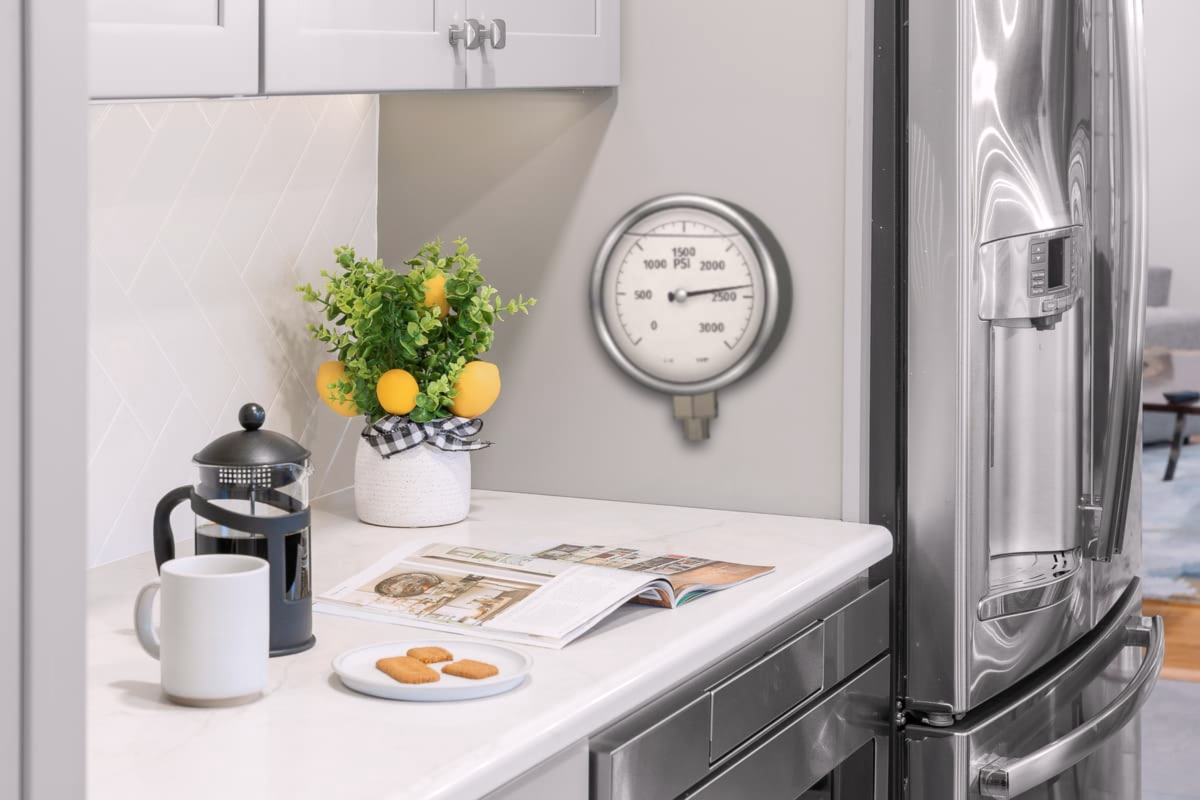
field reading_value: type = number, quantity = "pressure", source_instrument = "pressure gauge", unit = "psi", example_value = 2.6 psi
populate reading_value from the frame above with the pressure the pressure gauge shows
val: 2400 psi
